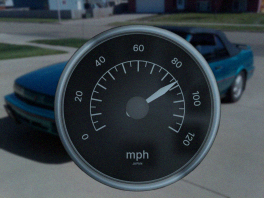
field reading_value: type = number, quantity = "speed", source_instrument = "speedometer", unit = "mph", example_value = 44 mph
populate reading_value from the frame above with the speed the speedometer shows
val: 87.5 mph
